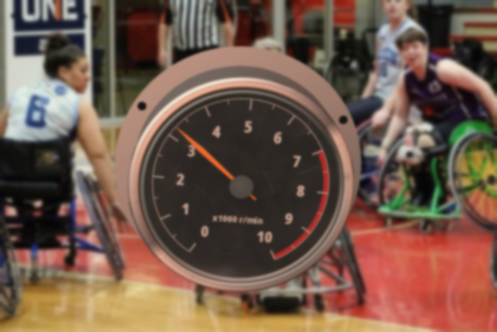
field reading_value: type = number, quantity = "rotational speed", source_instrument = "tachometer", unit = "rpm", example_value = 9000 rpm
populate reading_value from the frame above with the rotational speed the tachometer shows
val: 3250 rpm
